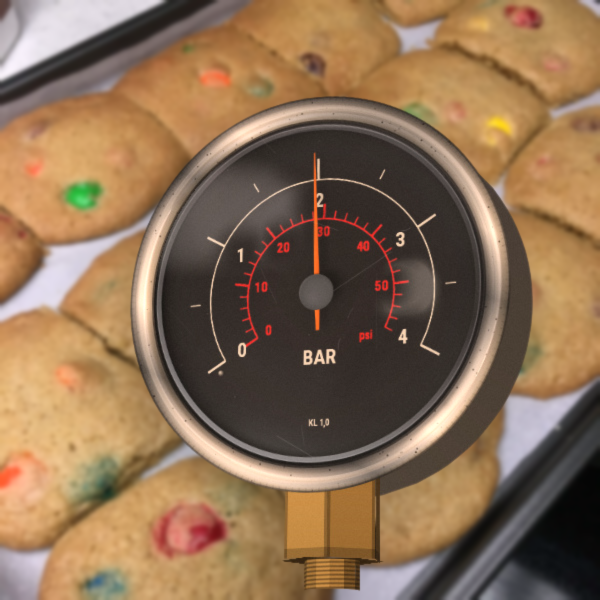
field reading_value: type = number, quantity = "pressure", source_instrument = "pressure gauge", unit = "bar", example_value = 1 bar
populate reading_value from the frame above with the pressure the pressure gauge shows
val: 2 bar
